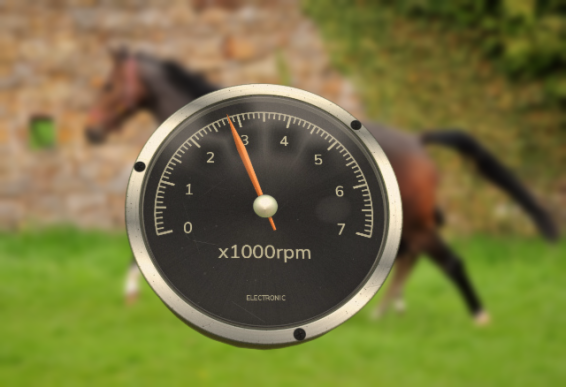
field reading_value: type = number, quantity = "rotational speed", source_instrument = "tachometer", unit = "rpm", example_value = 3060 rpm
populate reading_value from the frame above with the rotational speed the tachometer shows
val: 2800 rpm
